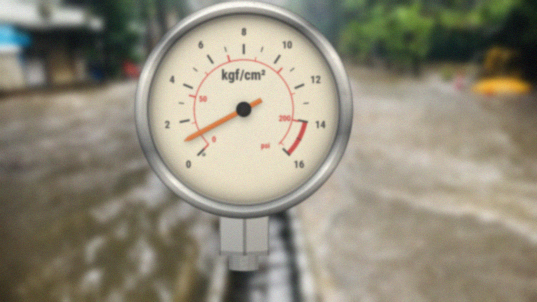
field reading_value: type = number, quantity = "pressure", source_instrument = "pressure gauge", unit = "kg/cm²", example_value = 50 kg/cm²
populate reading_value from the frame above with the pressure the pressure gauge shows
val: 1 kg/cm²
